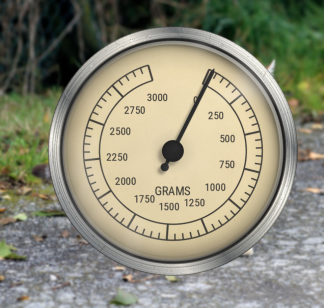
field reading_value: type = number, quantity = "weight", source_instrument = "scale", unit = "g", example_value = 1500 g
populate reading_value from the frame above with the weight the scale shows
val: 25 g
